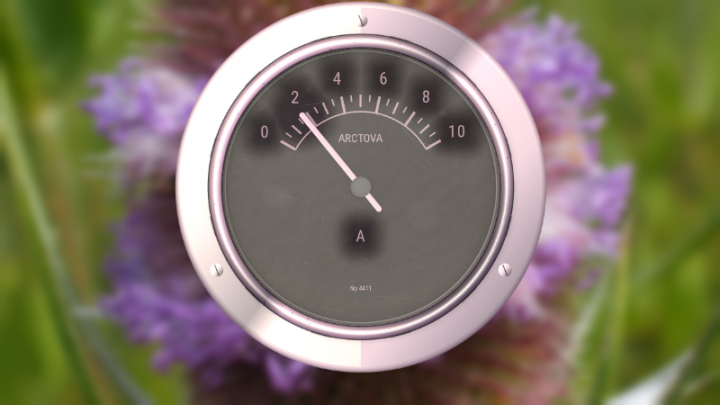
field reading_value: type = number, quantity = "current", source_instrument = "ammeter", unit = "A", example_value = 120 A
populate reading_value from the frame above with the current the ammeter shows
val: 1.75 A
